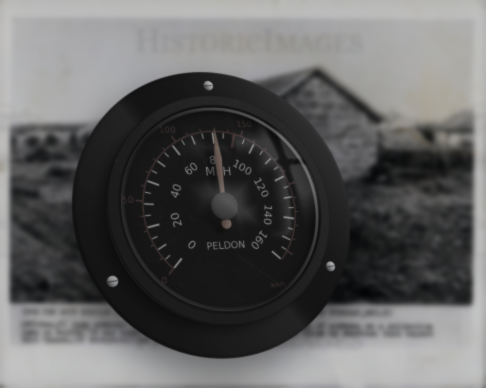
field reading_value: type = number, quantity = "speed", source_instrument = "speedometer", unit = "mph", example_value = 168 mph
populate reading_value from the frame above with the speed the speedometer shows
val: 80 mph
